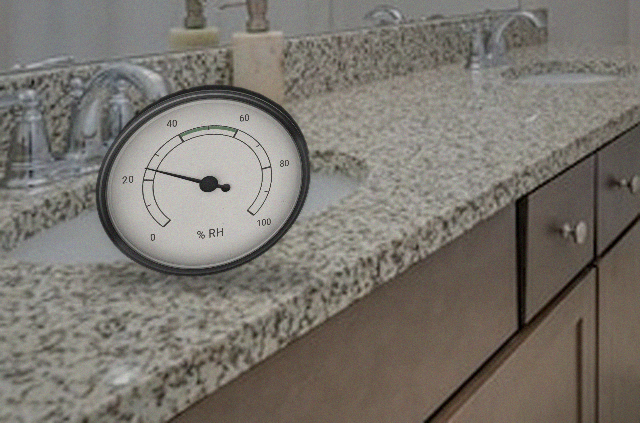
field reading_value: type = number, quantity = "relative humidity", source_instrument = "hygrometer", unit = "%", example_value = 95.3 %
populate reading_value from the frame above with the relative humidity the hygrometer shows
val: 25 %
